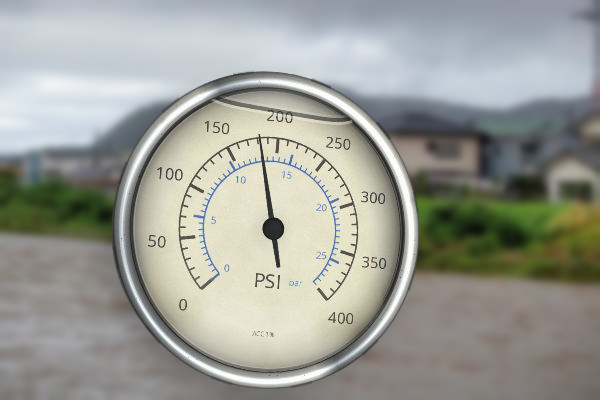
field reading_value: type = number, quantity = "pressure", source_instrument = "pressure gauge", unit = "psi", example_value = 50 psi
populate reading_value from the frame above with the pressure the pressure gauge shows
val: 180 psi
